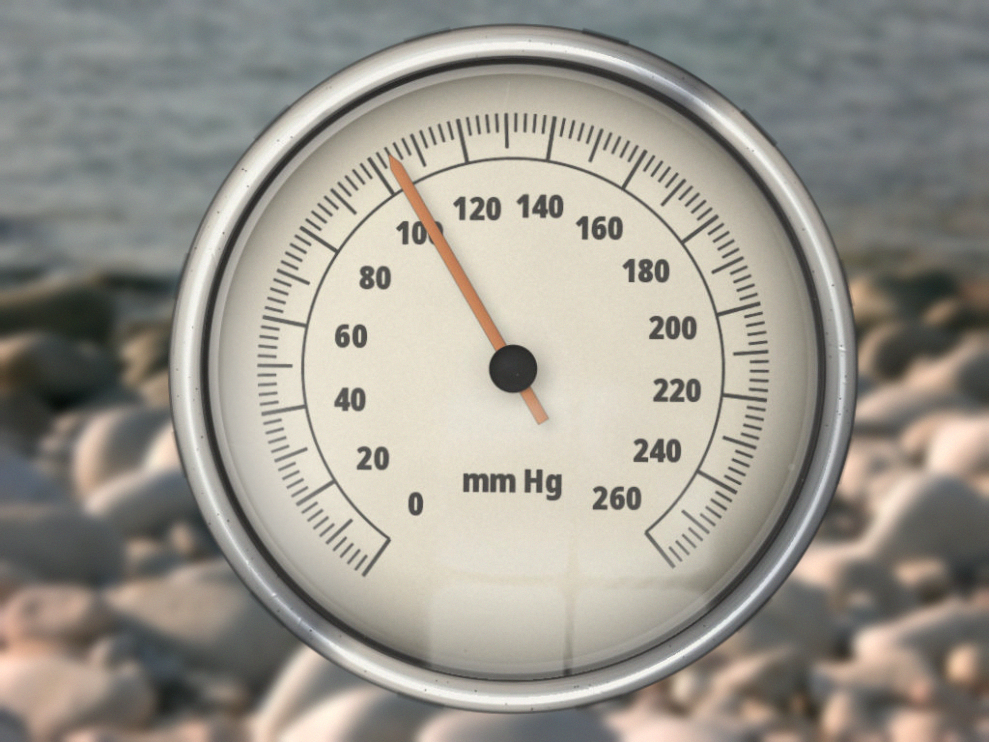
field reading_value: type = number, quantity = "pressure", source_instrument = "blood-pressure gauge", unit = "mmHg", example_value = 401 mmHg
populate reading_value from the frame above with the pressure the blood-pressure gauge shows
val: 104 mmHg
